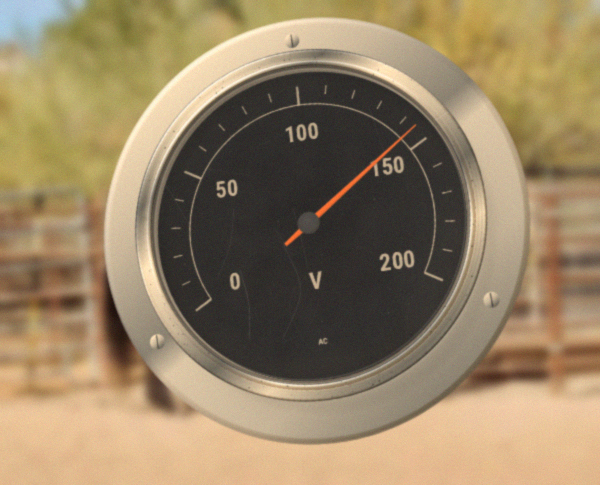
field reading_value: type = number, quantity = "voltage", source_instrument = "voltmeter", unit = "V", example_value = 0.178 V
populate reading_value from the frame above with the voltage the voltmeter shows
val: 145 V
